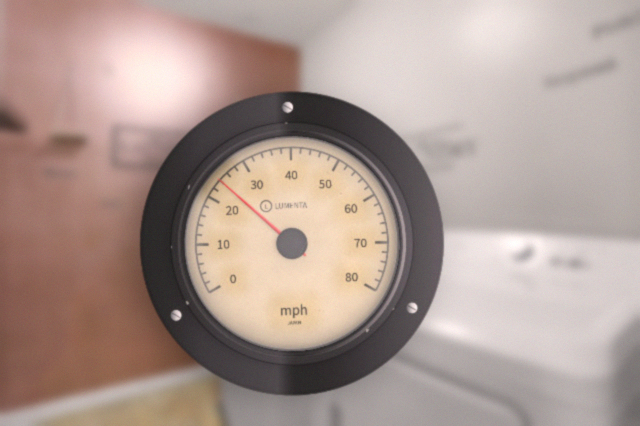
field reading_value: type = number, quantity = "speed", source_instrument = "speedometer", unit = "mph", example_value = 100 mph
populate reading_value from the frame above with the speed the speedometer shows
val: 24 mph
